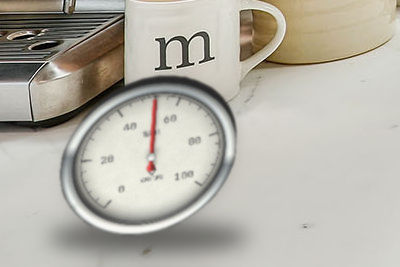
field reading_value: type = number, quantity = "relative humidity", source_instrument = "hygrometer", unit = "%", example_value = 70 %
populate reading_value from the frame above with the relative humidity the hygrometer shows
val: 52 %
